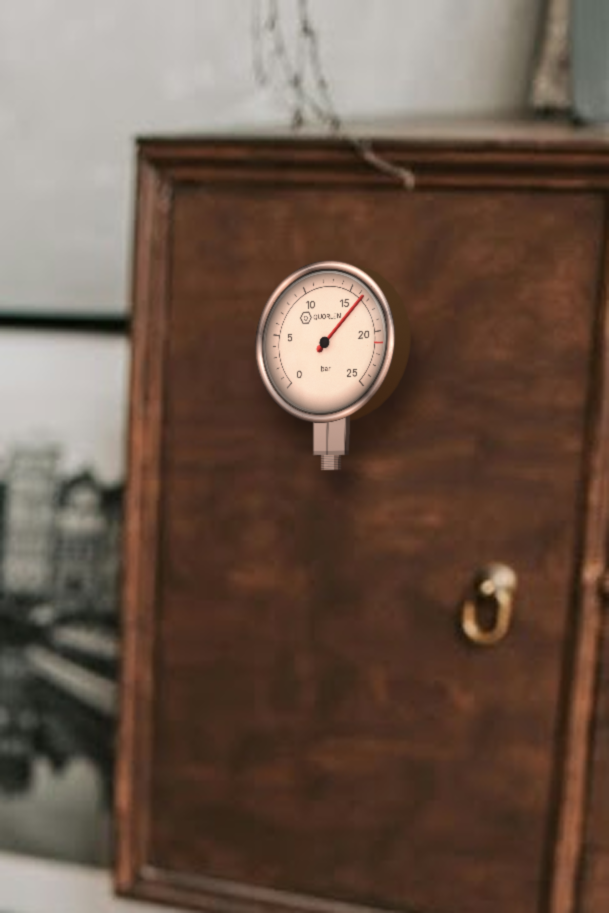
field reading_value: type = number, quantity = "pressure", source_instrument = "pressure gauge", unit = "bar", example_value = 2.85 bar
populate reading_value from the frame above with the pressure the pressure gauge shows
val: 16.5 bar
